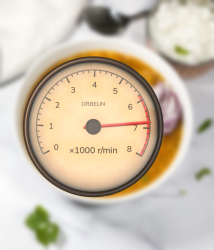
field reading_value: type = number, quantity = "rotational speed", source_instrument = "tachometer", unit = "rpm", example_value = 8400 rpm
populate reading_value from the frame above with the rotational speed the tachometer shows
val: 6800 rpm
